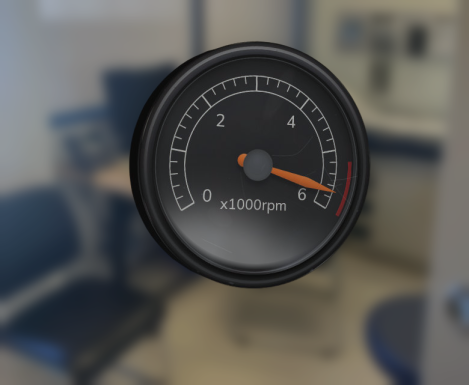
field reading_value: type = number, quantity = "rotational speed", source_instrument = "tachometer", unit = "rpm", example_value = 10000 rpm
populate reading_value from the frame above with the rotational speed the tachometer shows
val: 5700 rpm
